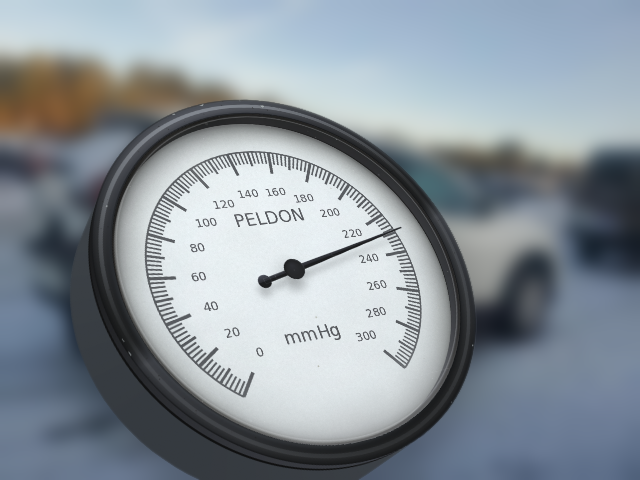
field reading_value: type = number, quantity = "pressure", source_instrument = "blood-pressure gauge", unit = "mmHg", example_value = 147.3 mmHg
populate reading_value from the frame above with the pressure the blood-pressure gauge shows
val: 230 mmHg
